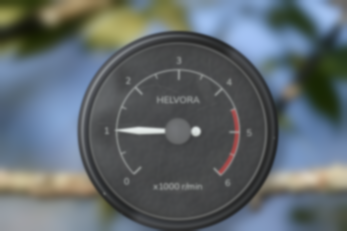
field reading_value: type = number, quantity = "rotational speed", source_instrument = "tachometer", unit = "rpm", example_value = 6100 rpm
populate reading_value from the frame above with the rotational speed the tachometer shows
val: 1000 rpm
